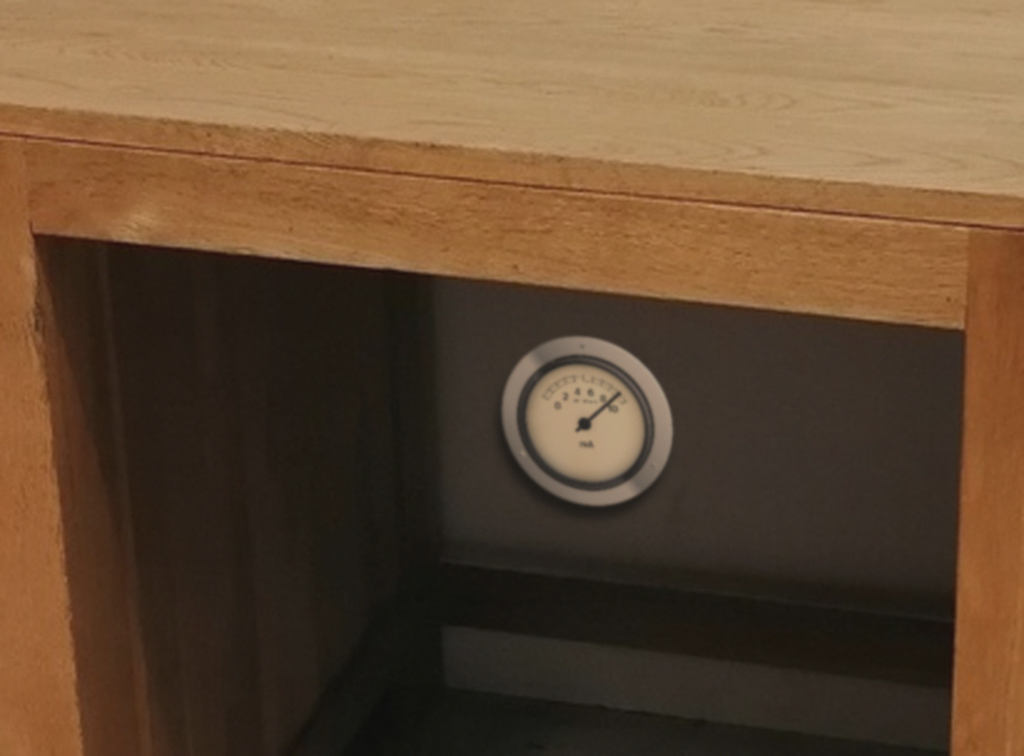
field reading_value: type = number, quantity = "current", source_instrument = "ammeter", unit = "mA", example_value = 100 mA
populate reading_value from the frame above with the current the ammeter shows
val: 9 mA
